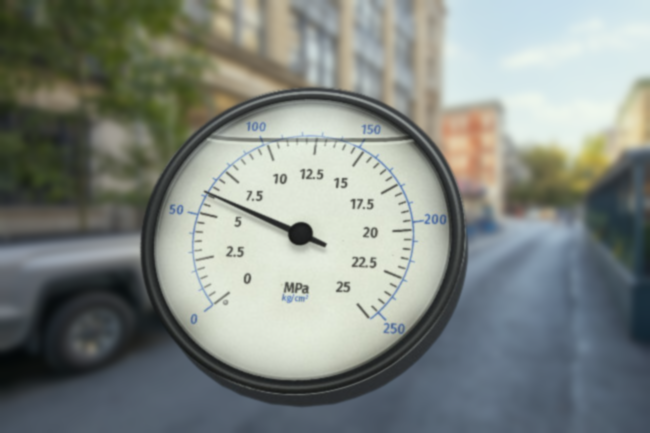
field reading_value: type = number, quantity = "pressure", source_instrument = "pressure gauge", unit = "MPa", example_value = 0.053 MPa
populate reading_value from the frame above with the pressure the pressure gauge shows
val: 6 MPa
